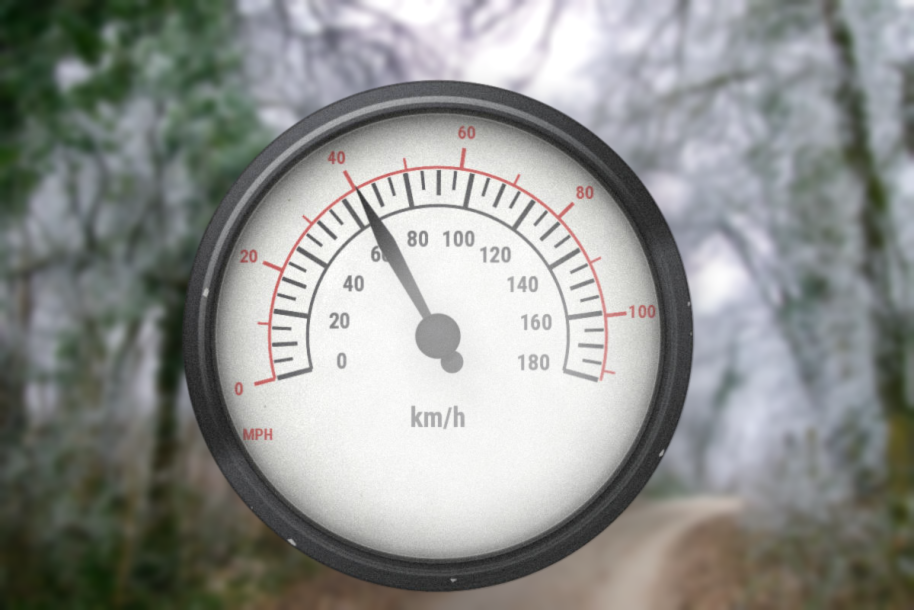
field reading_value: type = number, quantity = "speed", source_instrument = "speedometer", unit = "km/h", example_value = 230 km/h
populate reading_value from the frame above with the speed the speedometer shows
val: 65 km/h
